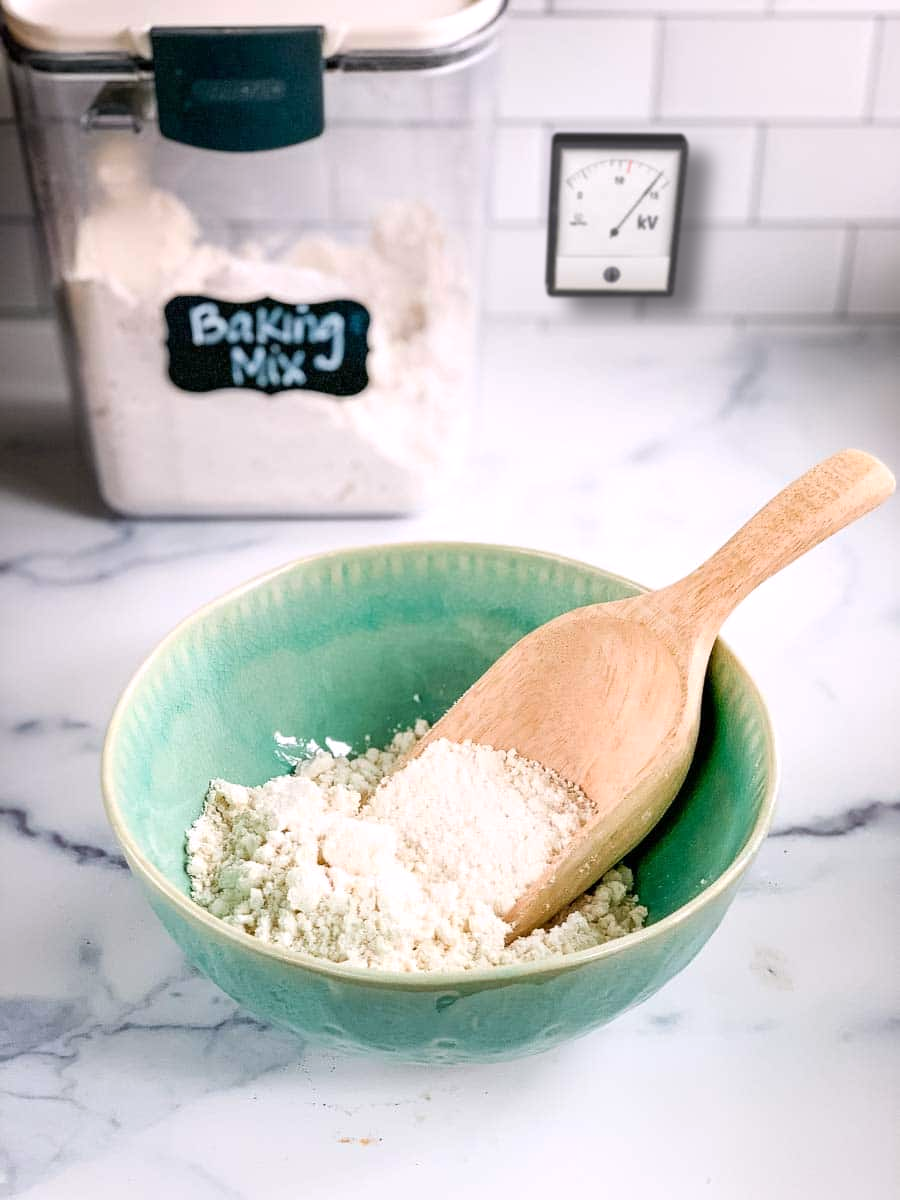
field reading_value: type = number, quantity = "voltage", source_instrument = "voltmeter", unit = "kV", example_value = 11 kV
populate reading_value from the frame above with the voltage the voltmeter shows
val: 14 kV
